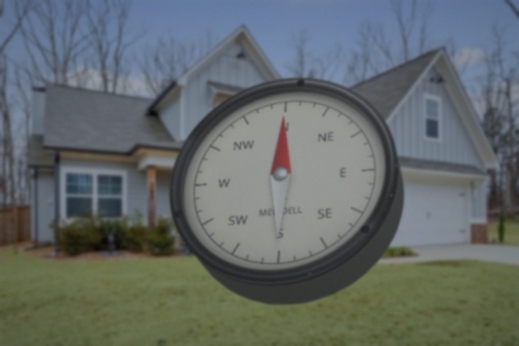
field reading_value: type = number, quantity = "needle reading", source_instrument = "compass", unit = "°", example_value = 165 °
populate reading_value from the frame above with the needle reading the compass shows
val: 0 °
